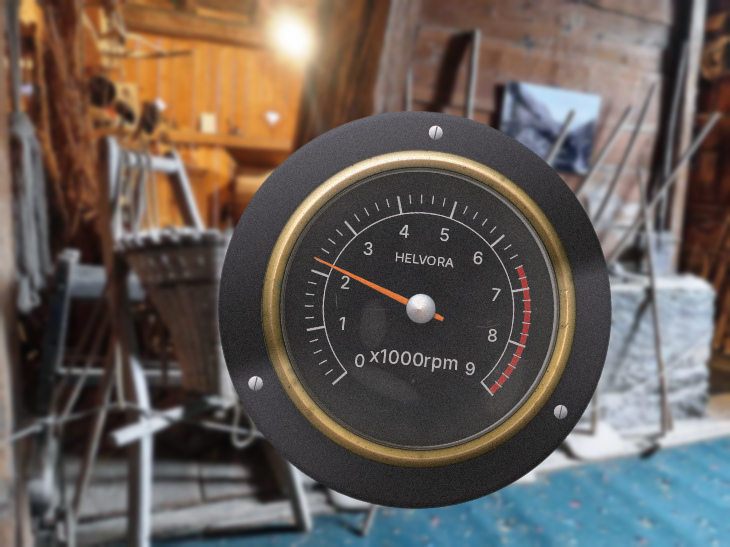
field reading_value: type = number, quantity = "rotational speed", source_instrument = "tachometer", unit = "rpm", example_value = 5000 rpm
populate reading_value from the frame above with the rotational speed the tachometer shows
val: 2200 rpm
